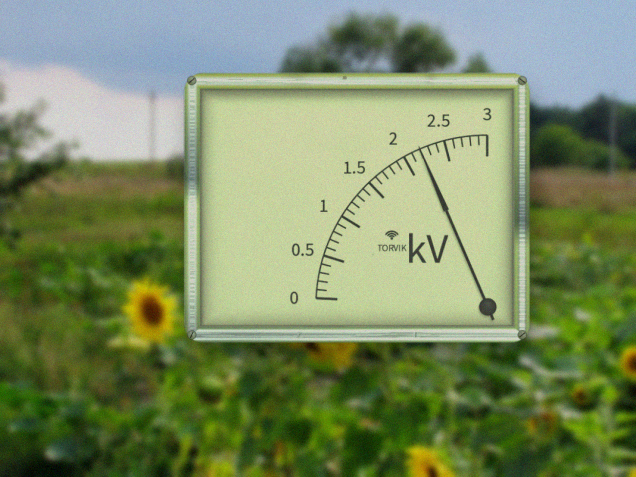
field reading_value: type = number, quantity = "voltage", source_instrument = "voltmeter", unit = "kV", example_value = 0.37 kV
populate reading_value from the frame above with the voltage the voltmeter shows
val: 2.2 kV
